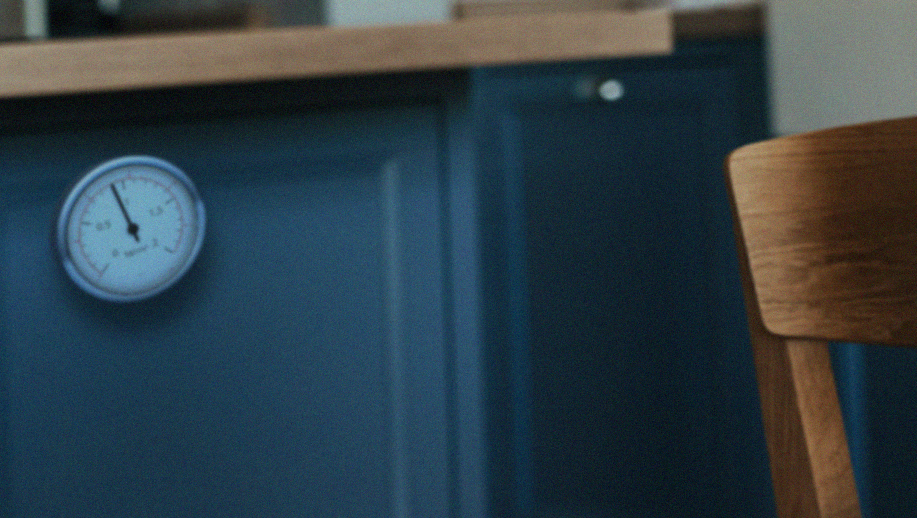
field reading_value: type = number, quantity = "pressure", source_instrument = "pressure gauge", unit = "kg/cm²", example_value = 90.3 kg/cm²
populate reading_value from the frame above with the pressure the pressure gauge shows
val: 0.9 kg/cm²
